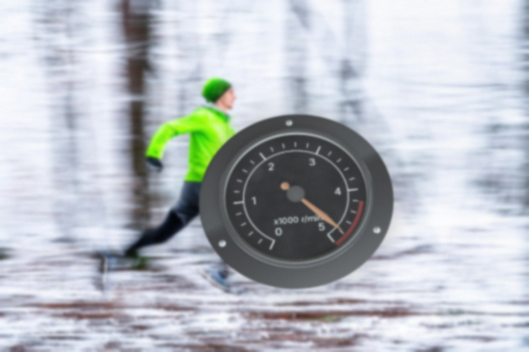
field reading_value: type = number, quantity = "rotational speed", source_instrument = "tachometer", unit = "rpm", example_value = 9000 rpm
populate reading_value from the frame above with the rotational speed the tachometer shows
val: 4800 rpm
